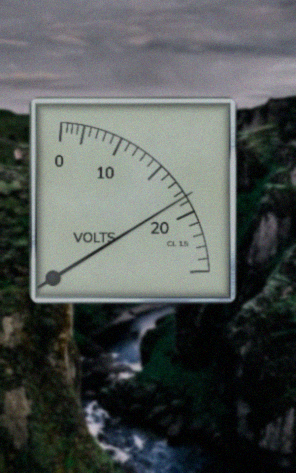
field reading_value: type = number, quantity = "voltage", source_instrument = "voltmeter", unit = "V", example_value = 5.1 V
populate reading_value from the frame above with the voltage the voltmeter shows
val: 18.5 V
